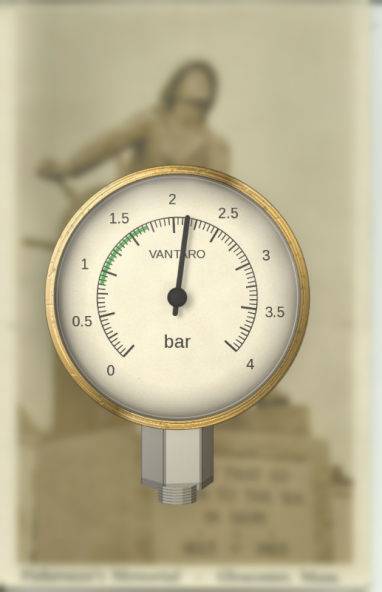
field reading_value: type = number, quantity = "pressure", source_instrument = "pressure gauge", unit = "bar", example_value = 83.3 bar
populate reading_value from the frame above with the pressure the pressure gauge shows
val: 2.15 bar
